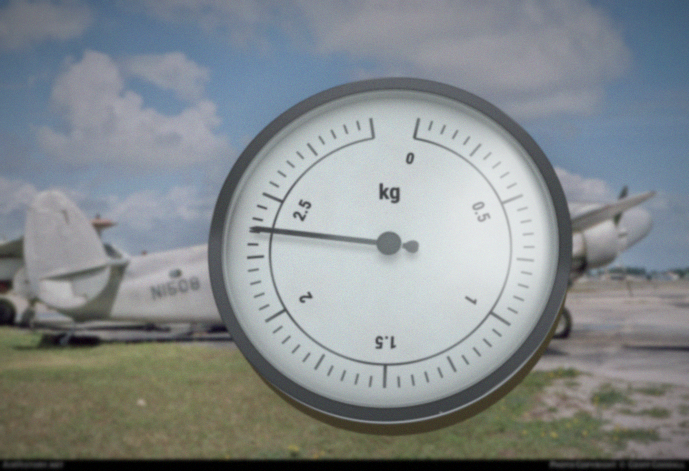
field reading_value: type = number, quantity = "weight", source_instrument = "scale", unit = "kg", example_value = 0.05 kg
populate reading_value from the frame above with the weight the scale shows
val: 2.35 kg
